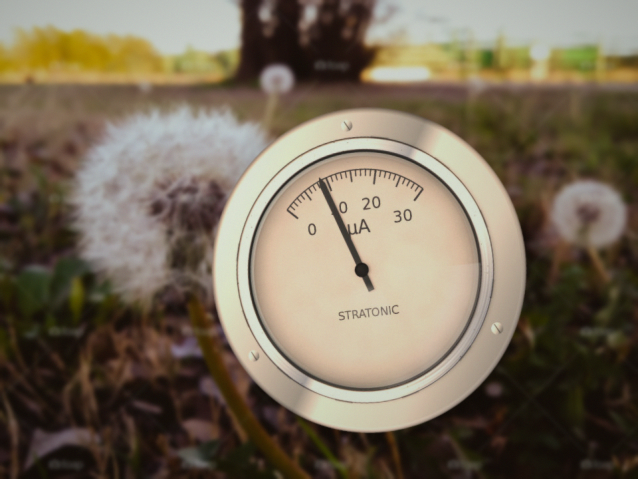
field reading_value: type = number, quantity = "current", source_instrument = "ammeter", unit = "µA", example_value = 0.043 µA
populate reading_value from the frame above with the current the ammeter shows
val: 9 µA
